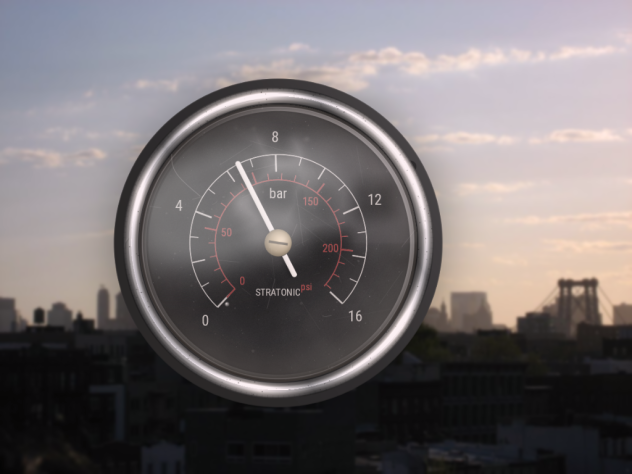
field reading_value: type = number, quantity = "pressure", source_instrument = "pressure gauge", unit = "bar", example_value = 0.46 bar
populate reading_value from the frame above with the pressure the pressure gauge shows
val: 6.5 bar
